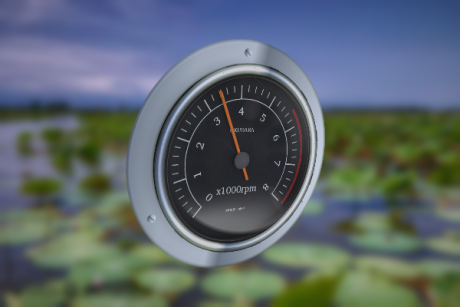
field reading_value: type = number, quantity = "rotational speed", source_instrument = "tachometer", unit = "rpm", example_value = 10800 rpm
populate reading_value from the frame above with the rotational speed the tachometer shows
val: 3400 rpm
